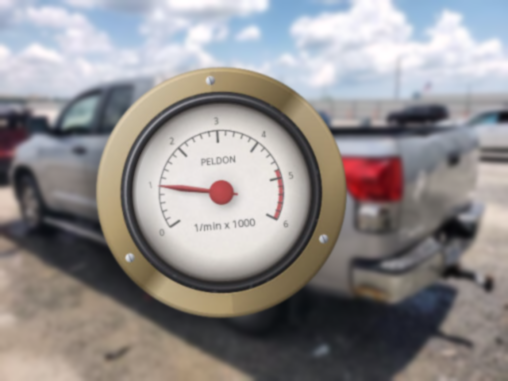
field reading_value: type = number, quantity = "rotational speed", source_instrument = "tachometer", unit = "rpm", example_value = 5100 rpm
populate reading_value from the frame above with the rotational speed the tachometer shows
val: 1000 rpm
